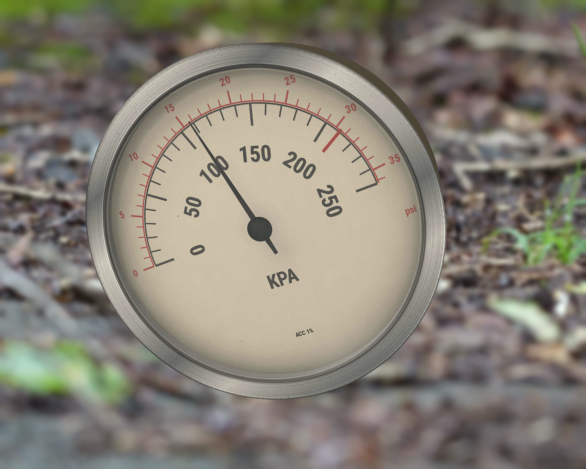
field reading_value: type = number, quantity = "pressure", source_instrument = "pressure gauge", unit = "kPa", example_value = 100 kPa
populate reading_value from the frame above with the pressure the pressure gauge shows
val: 110 kPa
